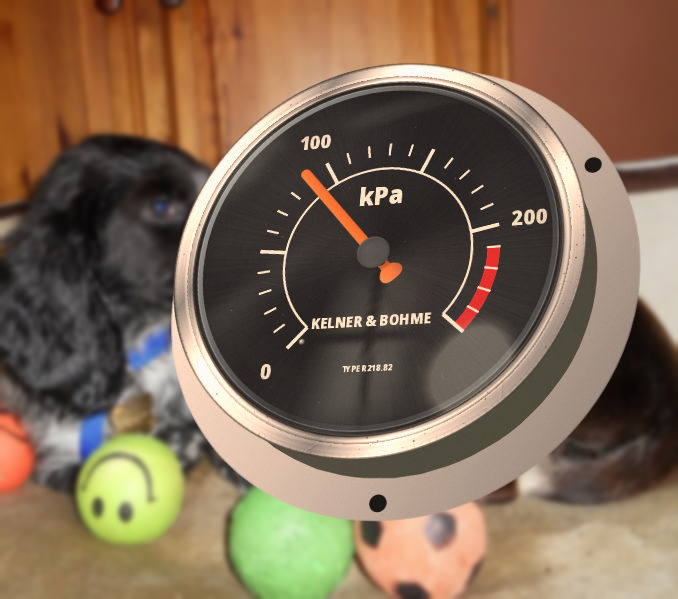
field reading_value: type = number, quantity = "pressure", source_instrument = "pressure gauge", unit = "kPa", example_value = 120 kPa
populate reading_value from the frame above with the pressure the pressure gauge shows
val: 90 kPa
